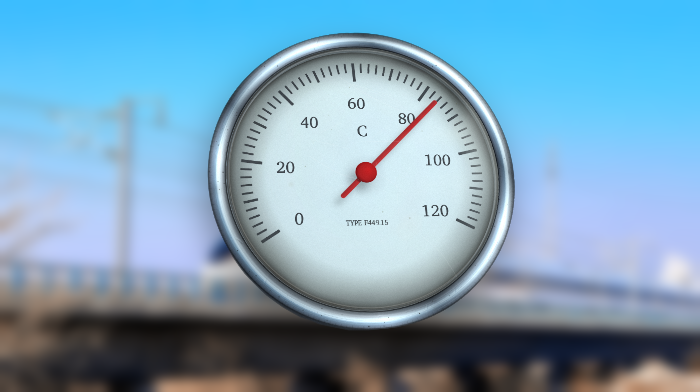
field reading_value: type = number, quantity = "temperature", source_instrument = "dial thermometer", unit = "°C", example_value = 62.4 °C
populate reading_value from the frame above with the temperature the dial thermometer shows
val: 84 °C
